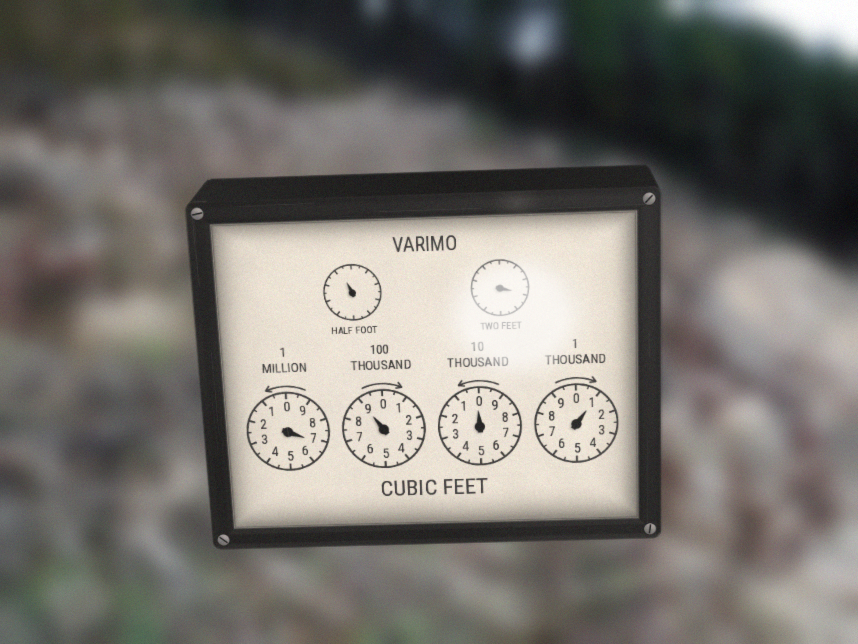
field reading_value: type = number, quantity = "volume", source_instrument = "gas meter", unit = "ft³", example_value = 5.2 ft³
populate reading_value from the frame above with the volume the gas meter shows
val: 690100 ft³
